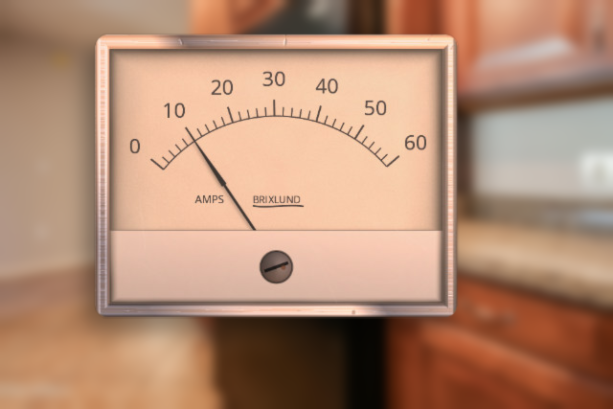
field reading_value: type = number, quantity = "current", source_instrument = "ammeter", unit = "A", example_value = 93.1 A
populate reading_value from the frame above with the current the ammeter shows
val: 10 A
